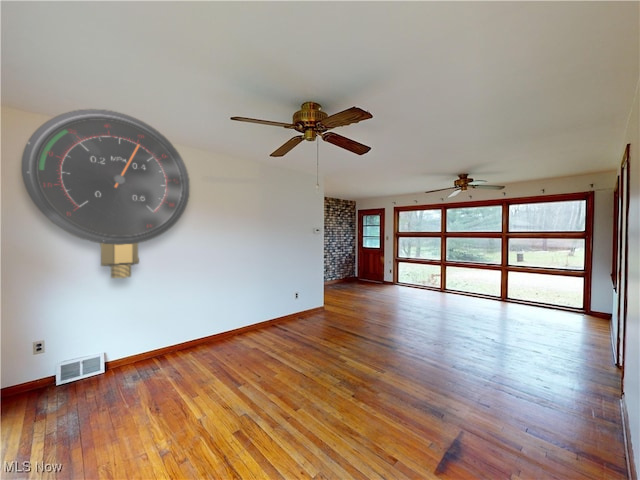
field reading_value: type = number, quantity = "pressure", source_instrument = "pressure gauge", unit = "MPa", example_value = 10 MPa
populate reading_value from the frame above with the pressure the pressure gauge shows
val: 0.35 MPa
